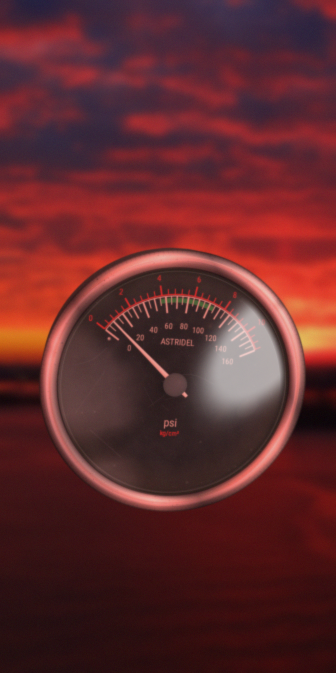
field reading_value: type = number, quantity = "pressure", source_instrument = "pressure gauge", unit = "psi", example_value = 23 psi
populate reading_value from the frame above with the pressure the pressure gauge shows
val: 10 psi
